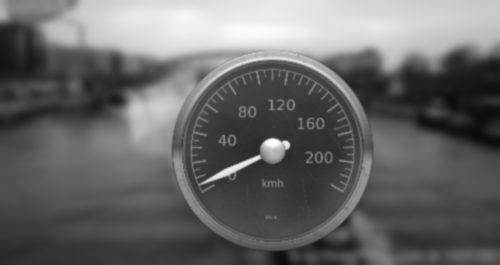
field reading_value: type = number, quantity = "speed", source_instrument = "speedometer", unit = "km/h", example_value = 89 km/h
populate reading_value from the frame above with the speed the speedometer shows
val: 5 km/h
